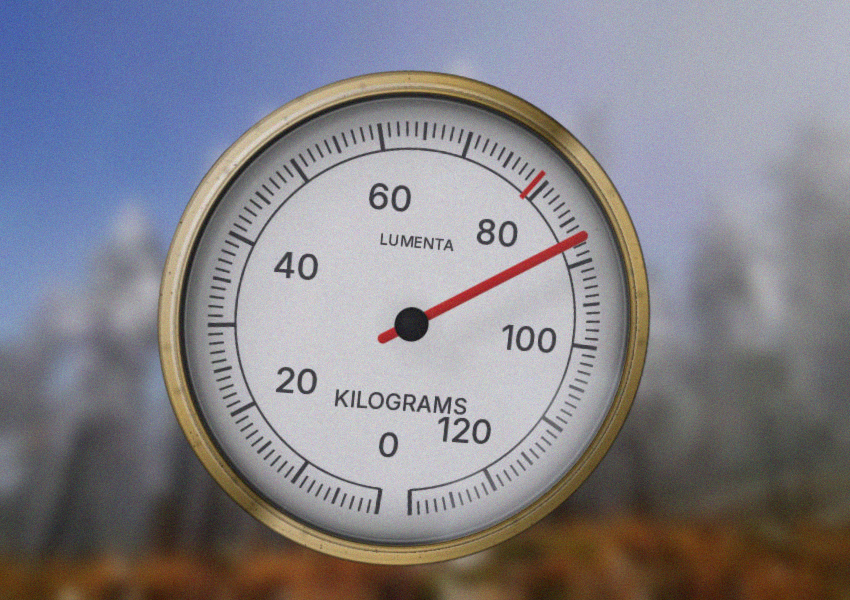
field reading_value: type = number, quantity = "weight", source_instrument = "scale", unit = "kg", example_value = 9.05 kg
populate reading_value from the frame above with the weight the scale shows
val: 87 kg
